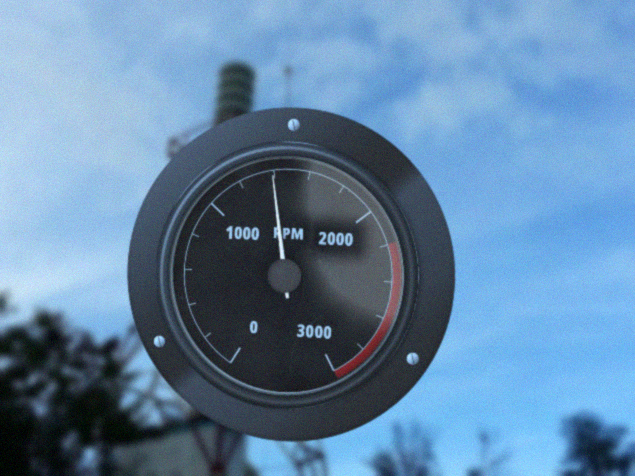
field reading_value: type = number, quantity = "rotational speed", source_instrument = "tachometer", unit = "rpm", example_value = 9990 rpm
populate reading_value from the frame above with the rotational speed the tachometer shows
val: 1400 rpm
